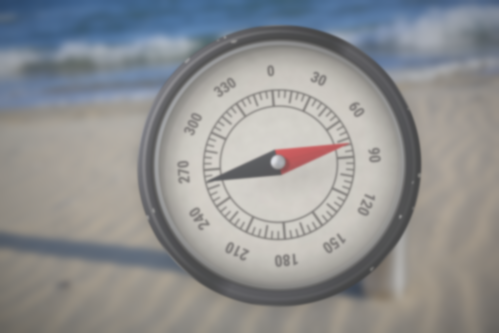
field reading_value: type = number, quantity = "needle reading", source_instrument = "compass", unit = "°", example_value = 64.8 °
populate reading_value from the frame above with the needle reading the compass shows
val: 80 °
